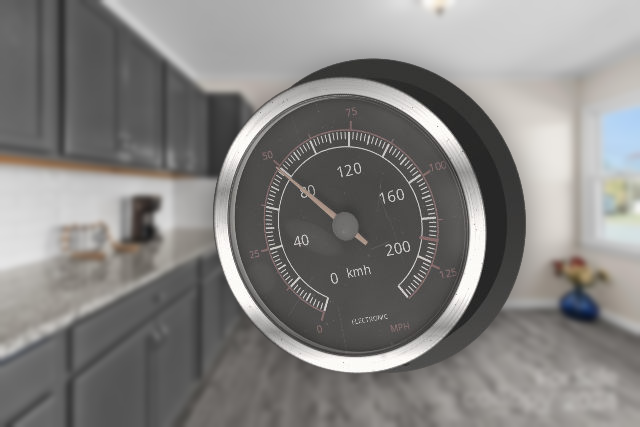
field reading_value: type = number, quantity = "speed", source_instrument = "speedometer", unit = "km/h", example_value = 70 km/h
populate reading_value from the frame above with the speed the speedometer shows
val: 80 km/h
